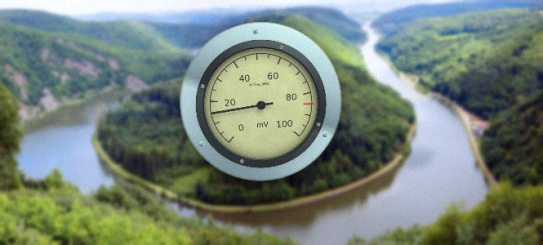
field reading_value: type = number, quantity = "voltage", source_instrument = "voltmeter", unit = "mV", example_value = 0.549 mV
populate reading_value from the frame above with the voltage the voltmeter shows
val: 15 mV
